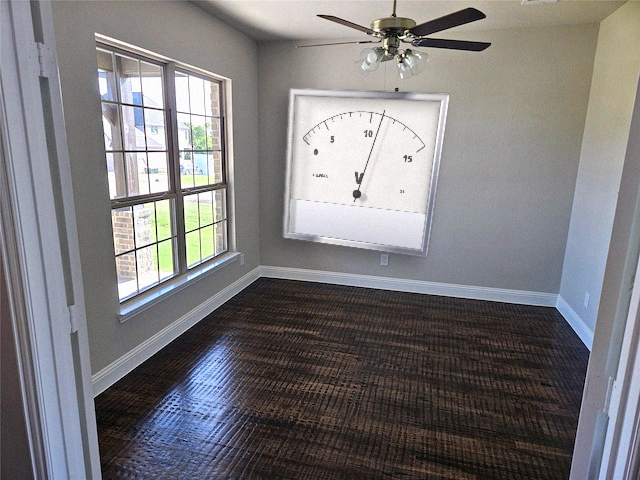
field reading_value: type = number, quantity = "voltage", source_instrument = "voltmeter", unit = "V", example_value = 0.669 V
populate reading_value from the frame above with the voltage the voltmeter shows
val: 11 V
